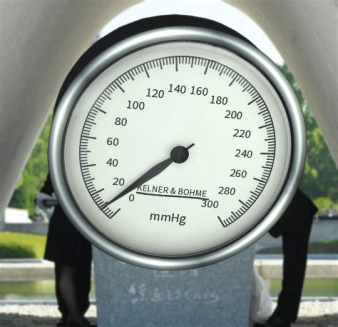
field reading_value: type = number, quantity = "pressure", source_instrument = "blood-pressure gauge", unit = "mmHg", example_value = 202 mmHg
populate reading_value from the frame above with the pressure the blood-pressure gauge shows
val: 10 mmHg
